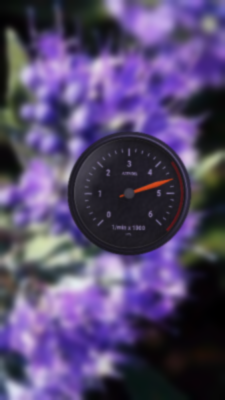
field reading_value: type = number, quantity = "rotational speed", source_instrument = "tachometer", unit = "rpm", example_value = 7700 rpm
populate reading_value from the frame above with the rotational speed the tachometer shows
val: 4600 rpm
